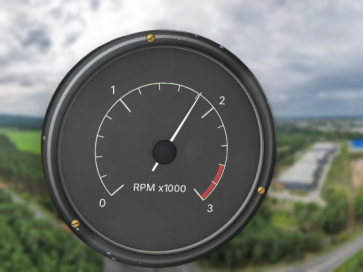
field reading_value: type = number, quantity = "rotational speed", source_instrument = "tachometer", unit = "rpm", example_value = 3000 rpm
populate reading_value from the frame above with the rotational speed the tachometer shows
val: 1800 rpm
